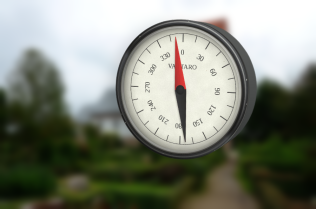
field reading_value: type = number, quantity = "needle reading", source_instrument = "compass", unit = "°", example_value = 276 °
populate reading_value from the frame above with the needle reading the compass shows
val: 352.5 °
